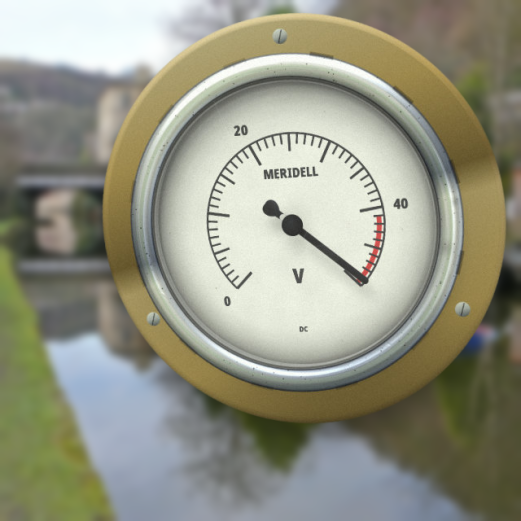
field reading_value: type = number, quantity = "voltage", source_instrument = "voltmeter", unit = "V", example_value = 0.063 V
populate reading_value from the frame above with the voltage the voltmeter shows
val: 49 V
